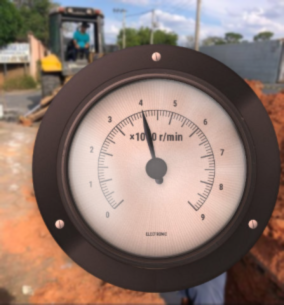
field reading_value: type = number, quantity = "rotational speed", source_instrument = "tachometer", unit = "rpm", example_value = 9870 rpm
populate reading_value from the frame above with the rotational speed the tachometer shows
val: 4000 rpm
